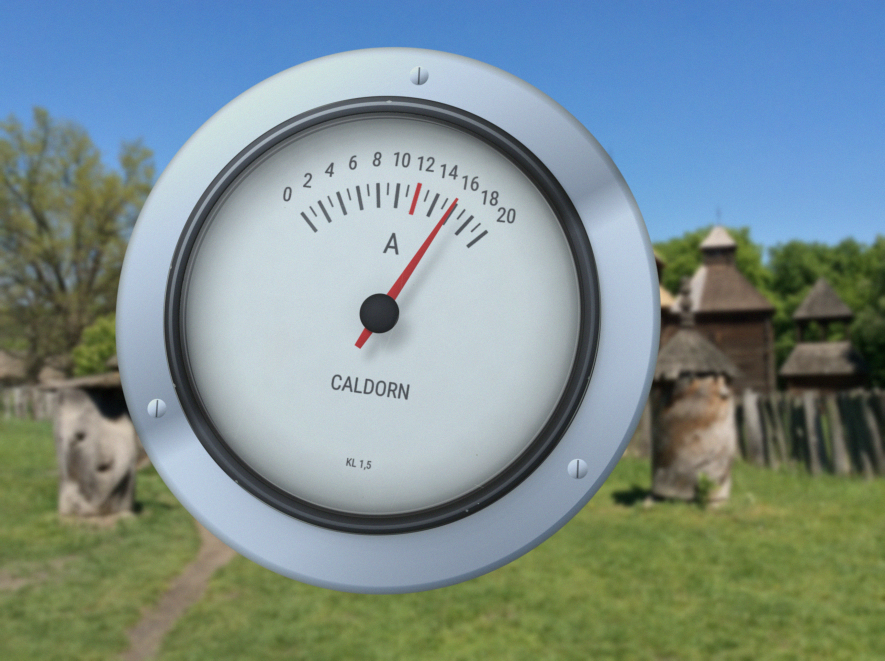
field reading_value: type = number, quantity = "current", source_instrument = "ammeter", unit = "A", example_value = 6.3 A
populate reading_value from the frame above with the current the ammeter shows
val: 16 A
